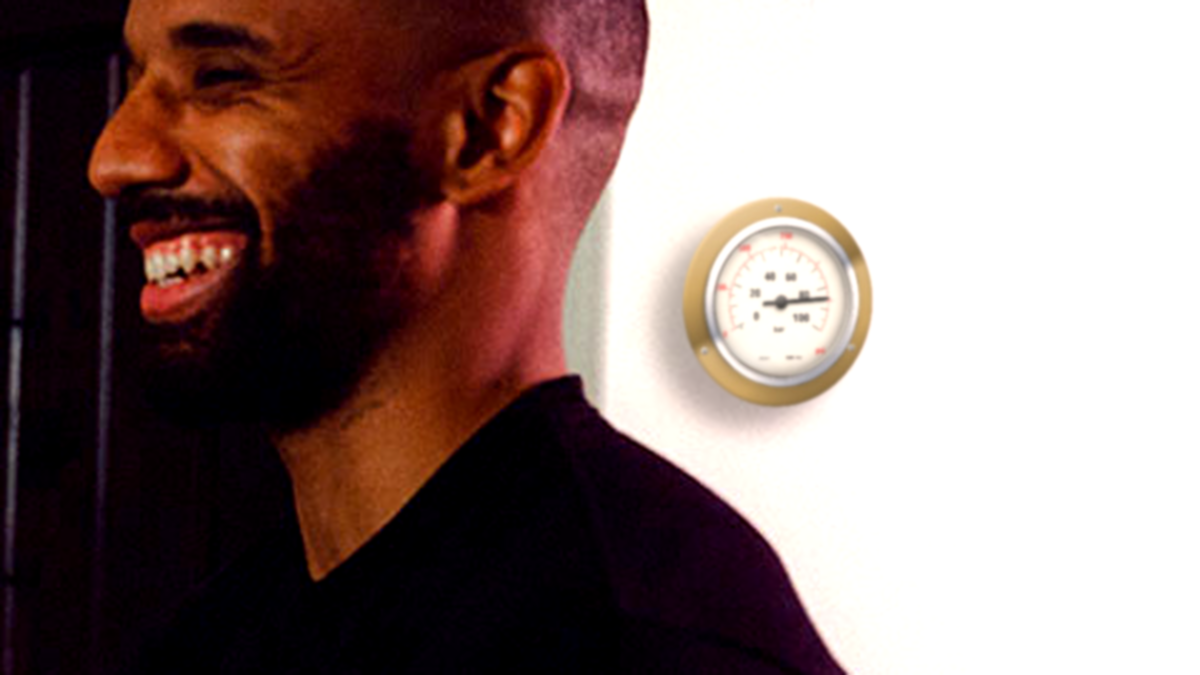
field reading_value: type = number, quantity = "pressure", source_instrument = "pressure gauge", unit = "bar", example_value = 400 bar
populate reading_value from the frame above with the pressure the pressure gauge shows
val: 85 bar
